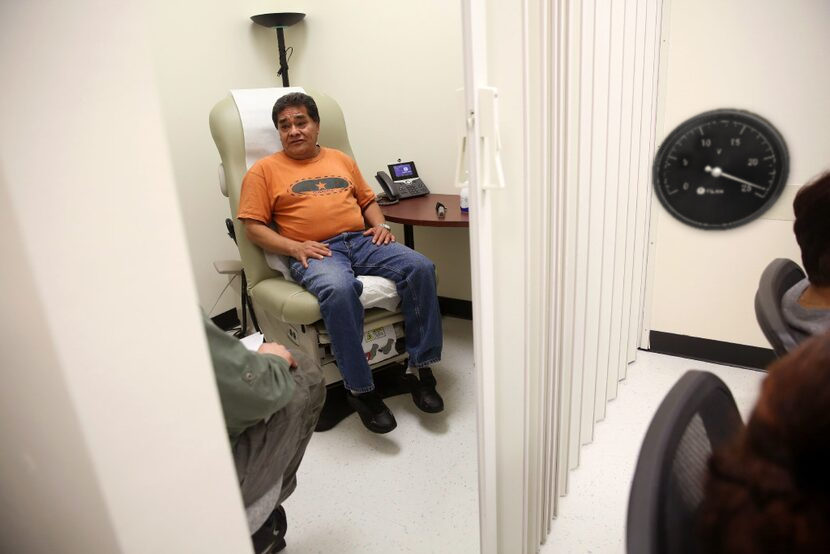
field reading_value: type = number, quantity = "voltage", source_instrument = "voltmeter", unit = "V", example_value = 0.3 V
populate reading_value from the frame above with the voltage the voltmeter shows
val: 24 V
